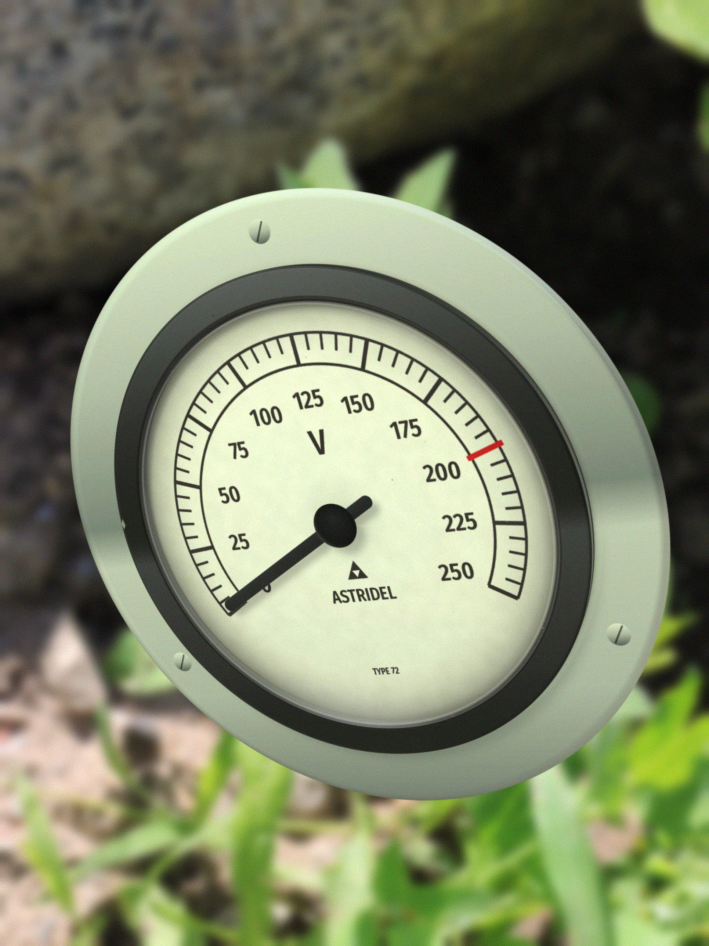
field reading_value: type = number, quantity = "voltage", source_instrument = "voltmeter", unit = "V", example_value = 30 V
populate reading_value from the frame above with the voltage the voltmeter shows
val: 2.5 V
